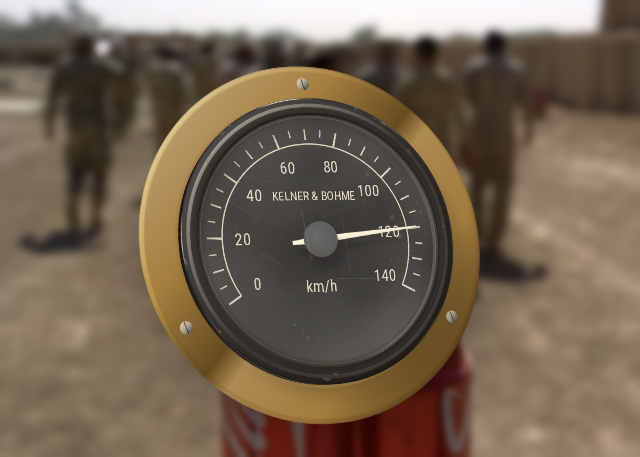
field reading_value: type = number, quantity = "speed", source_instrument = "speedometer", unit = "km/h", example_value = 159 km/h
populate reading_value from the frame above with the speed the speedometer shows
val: 120 km/h
